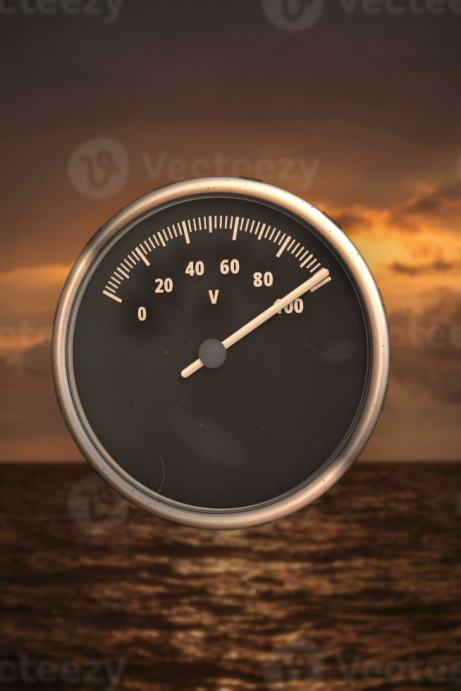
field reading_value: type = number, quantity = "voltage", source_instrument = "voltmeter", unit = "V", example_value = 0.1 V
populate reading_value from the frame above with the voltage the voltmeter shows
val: 98 V
